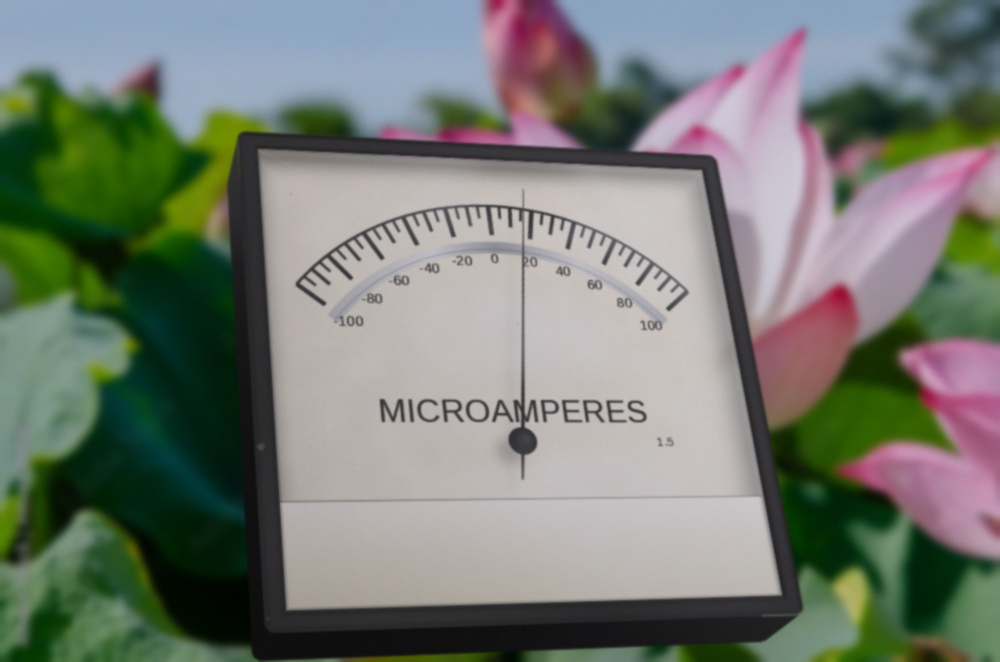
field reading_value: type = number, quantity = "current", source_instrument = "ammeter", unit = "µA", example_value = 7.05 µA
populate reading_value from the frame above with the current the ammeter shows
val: 15 µA
